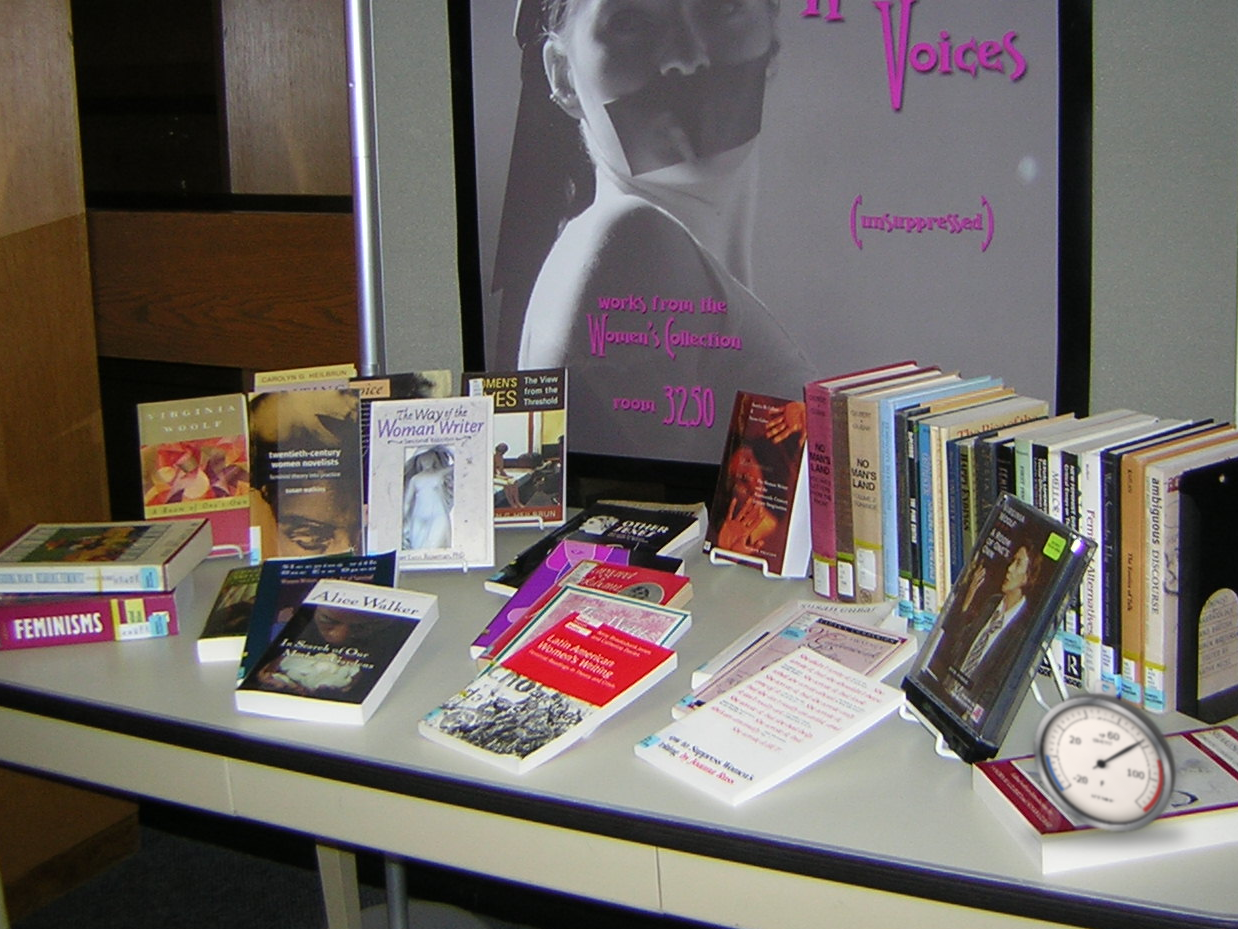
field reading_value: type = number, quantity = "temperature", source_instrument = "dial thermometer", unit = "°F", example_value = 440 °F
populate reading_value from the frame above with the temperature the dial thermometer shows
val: 76 °F
